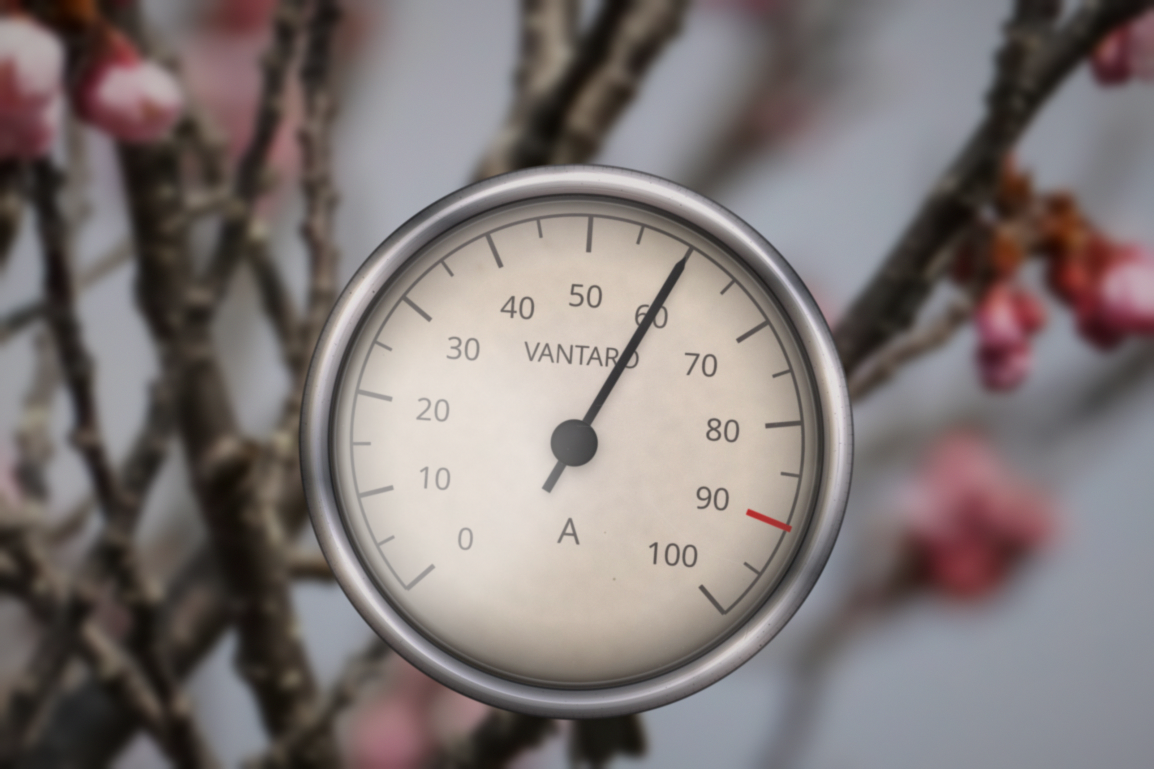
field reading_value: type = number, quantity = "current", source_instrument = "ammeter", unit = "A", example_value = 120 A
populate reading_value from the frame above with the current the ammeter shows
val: 60 A
